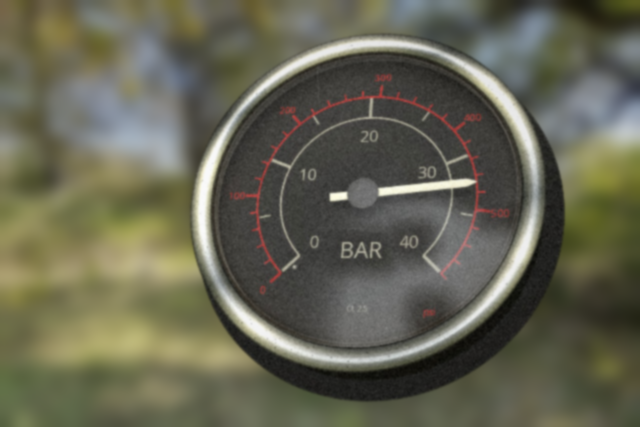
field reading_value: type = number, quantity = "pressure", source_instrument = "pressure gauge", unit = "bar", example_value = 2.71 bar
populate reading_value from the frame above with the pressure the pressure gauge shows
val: 32.5 bar
